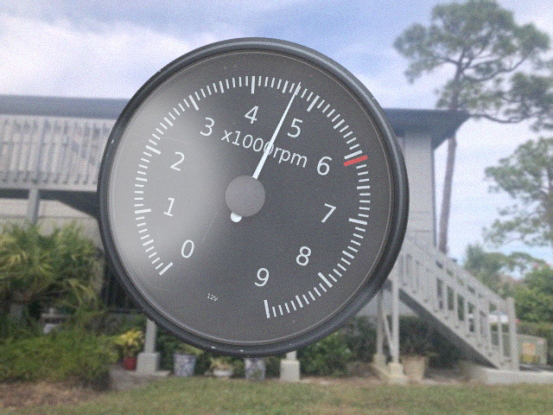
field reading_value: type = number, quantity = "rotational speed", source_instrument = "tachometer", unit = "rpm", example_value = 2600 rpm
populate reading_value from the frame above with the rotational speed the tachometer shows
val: 4700 rpm
